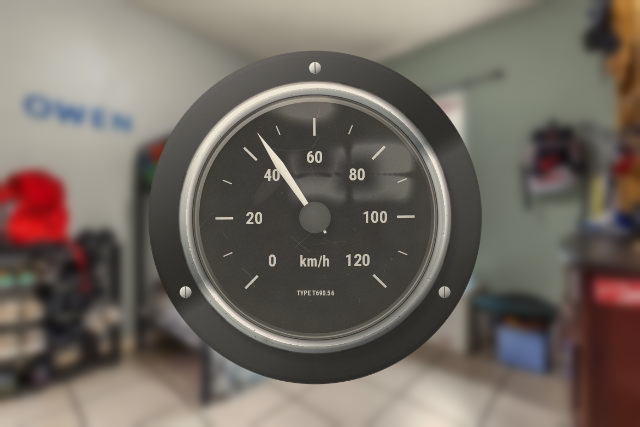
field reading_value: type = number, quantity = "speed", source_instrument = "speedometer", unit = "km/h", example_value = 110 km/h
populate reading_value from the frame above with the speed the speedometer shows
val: 45 km/h
